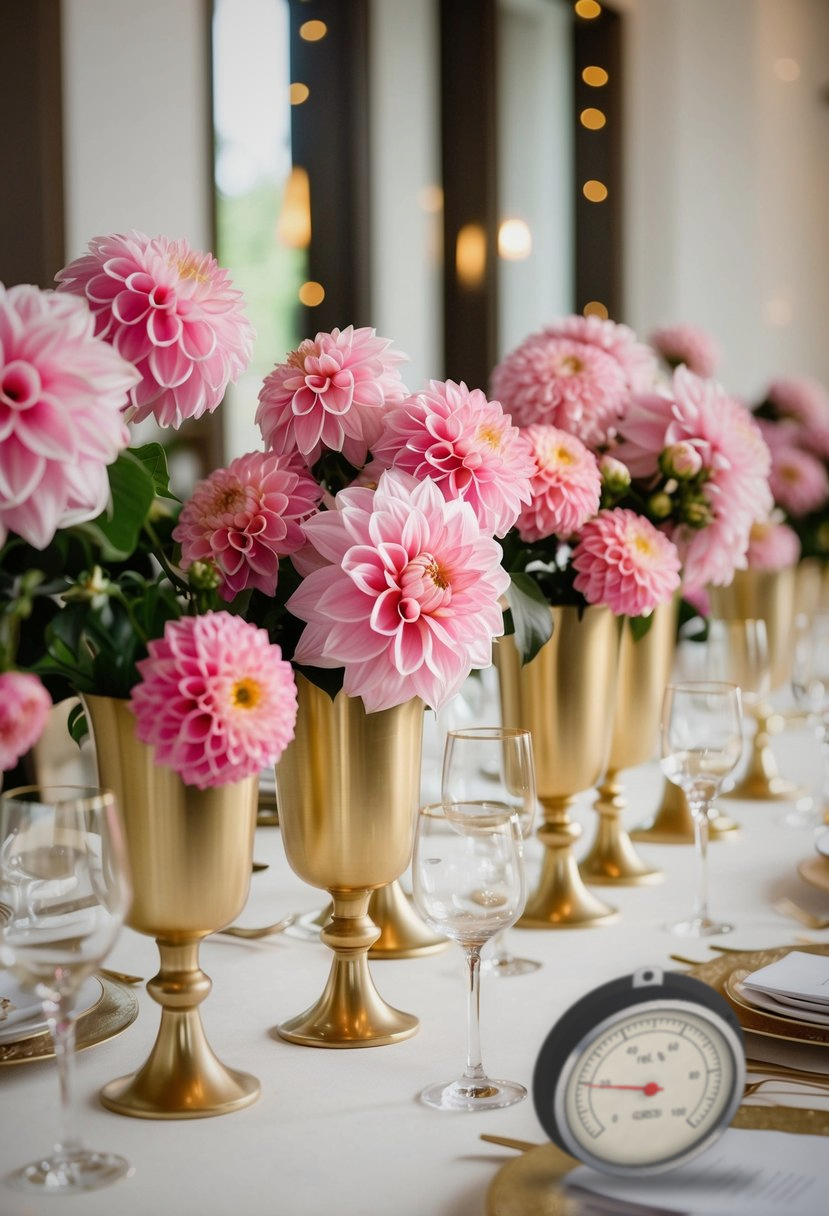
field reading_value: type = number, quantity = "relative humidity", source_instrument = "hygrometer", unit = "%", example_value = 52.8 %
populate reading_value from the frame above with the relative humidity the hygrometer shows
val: 20 %
